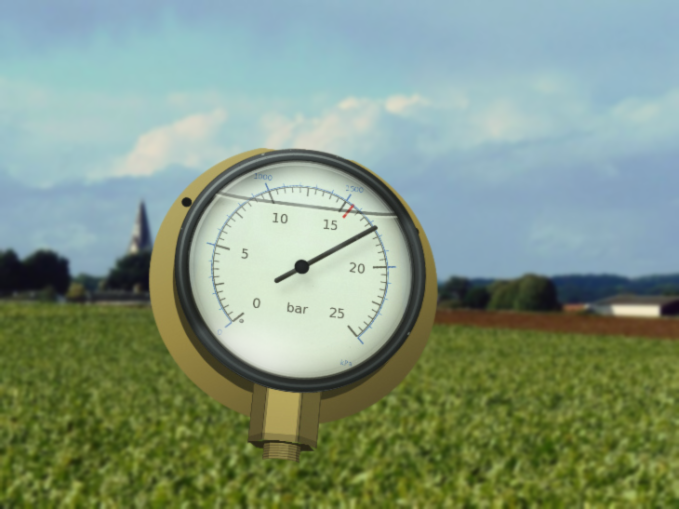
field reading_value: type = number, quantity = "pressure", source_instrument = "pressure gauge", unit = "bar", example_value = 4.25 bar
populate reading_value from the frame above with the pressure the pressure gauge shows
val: 17.5 bar
